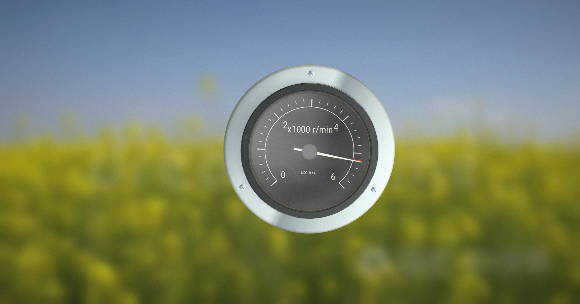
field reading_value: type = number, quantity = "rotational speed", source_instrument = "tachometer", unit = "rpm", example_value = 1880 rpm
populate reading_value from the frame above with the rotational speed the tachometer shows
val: 5200 rpm
